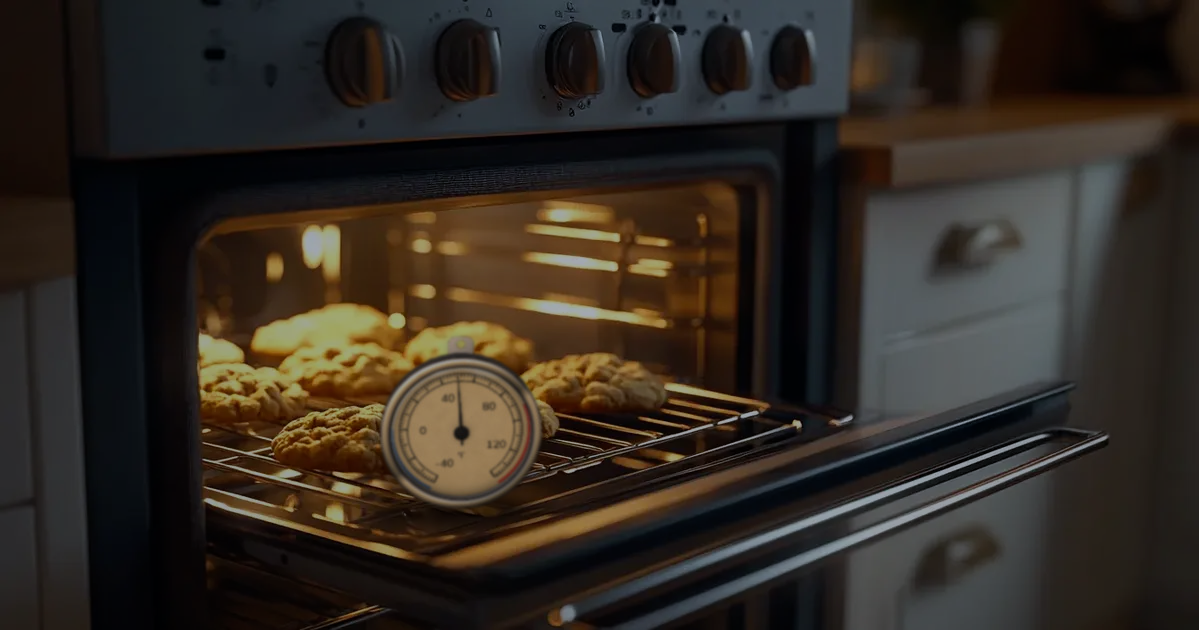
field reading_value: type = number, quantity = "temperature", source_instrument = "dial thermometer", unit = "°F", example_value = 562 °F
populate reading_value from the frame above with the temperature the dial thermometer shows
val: 50 °F
